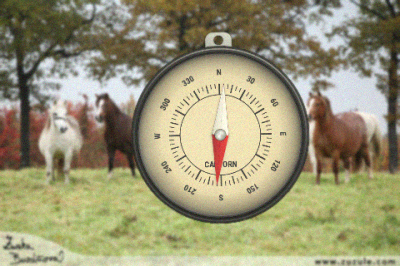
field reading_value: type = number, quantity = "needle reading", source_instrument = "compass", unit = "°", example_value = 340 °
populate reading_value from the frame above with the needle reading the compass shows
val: 185 °
